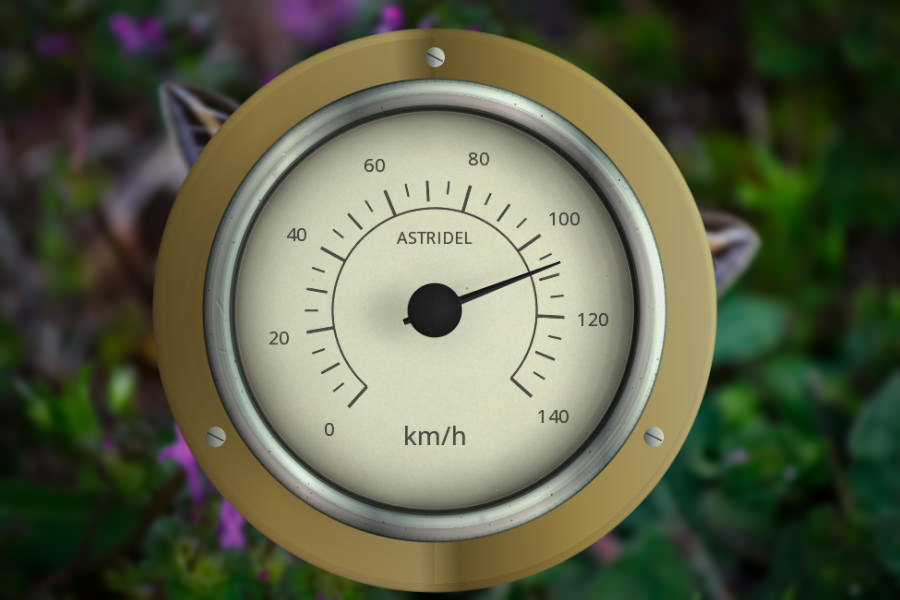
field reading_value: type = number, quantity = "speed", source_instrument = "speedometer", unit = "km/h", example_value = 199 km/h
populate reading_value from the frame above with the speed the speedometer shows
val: 107.5 km/h
